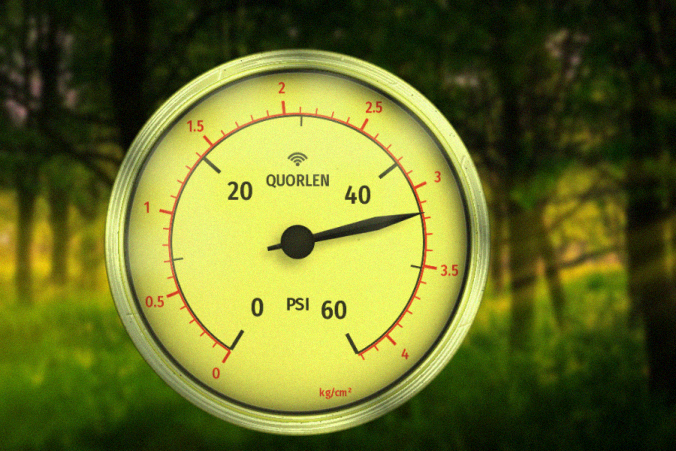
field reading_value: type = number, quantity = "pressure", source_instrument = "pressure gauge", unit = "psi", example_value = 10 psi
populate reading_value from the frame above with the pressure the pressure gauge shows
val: 45 psi
